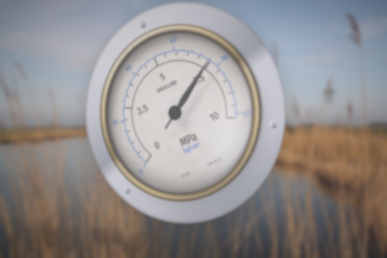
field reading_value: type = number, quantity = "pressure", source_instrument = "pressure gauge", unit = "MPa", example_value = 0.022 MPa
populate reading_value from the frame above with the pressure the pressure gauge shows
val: 7.5 MPa
